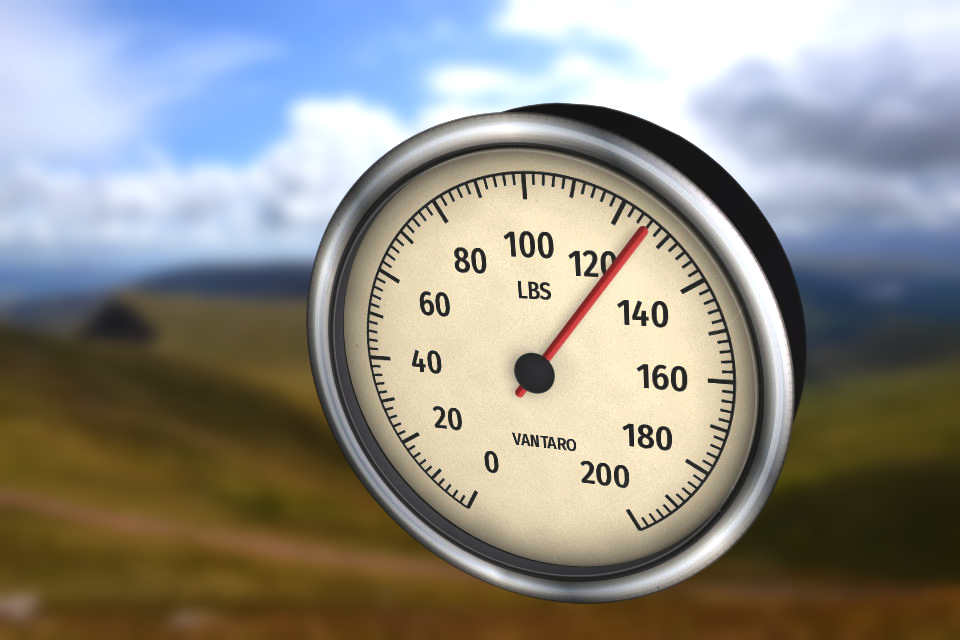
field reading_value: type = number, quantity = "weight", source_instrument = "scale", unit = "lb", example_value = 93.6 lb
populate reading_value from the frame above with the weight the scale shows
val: 126 lb
